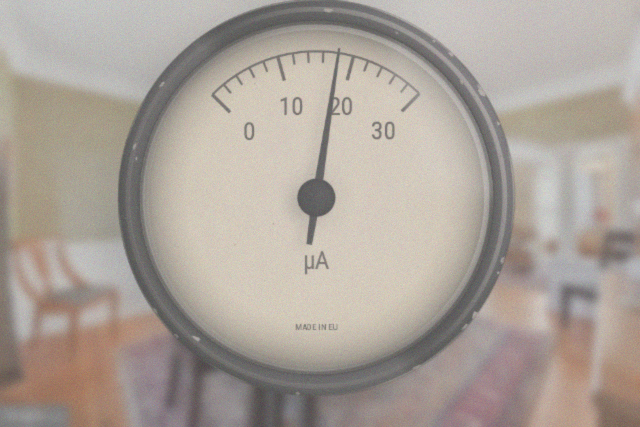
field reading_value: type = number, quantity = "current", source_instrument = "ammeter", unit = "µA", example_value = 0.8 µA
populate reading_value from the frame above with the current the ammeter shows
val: 18 µA
